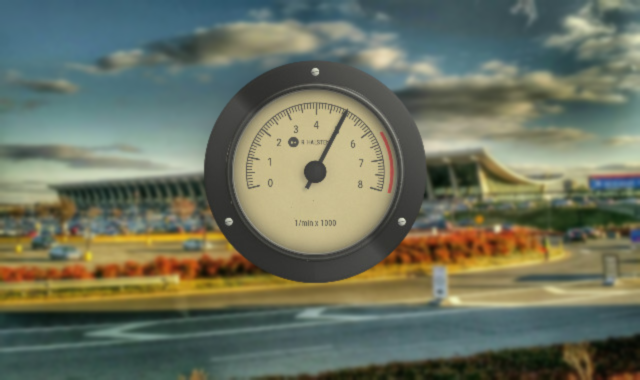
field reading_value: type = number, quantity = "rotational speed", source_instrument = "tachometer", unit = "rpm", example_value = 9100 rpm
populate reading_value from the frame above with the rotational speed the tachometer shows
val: 5000 rpm
